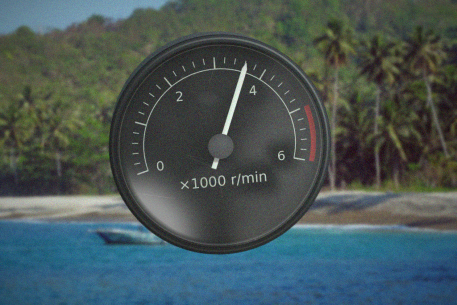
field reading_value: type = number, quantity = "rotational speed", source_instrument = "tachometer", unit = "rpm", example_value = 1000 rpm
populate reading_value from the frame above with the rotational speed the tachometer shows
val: 3600 rpm
